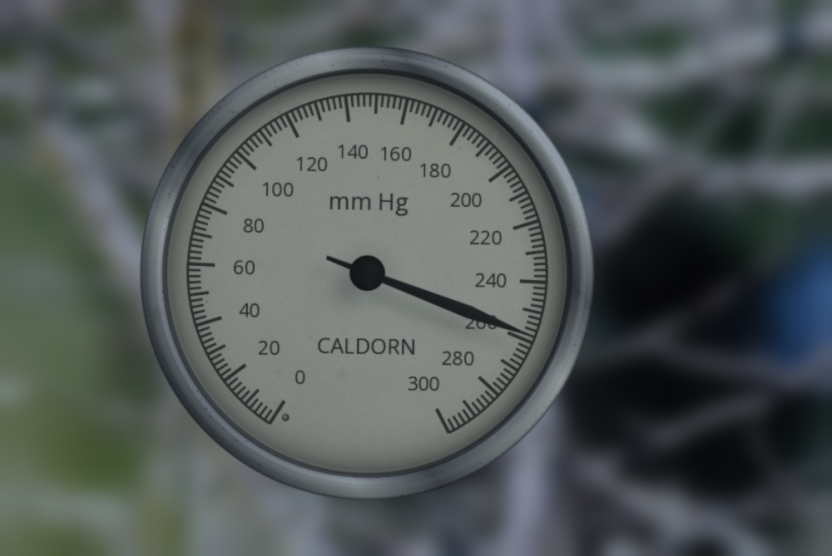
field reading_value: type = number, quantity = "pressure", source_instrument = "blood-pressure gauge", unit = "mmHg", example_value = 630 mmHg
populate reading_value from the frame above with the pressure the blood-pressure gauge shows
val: 258 mmHg
